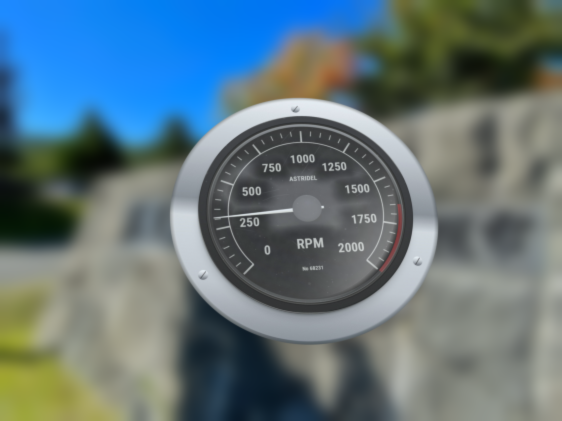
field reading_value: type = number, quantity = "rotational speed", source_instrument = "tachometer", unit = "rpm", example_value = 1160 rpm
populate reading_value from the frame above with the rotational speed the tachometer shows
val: 300 rpm
